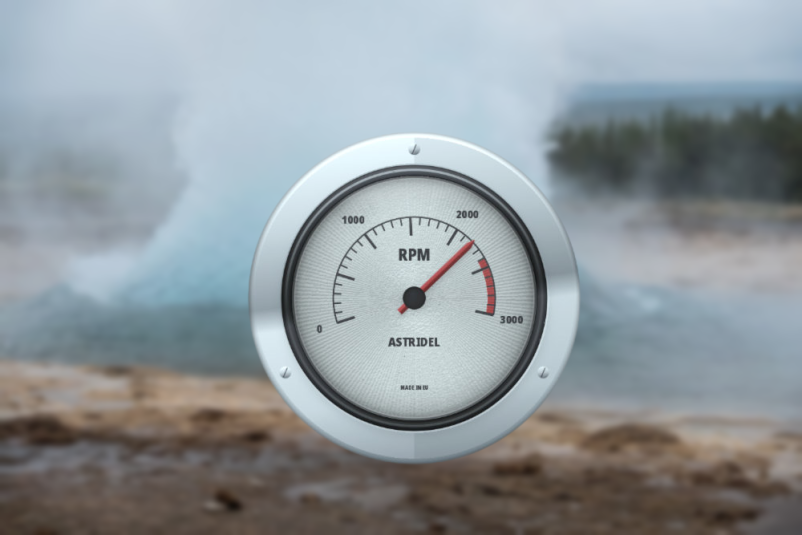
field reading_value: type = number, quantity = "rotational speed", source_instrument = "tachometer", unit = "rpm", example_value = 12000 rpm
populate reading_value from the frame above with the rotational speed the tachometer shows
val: 2200 rpm
